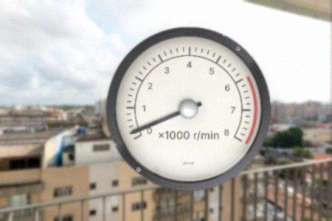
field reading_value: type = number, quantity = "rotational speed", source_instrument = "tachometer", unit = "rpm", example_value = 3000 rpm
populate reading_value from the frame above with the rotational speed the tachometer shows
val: 200 rpm
